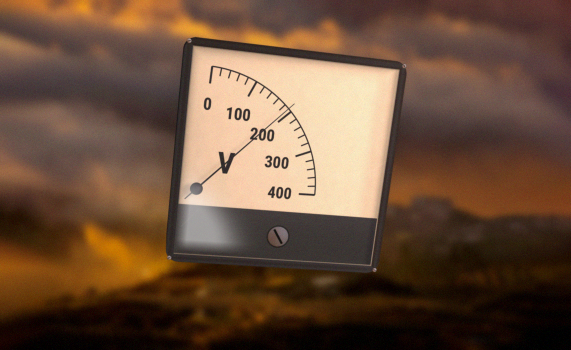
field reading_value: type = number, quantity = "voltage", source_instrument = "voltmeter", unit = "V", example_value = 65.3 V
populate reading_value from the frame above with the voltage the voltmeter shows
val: 190 V
